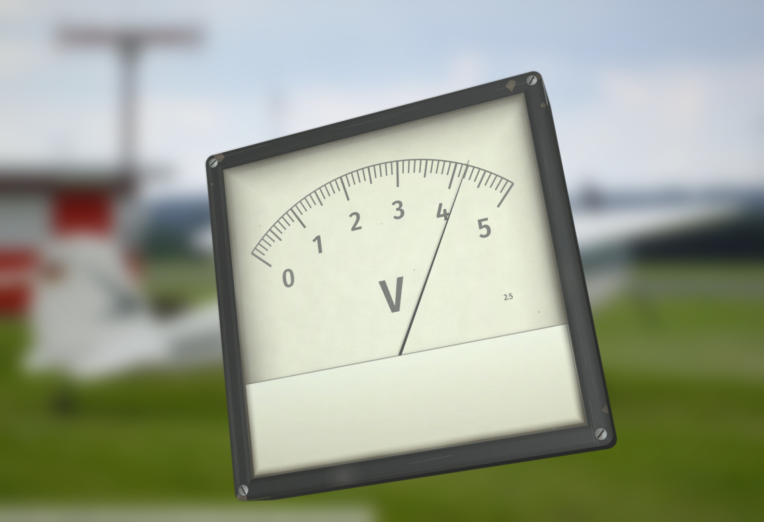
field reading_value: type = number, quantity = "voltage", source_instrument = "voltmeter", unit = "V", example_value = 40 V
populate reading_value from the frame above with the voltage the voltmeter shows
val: 4.2 V
